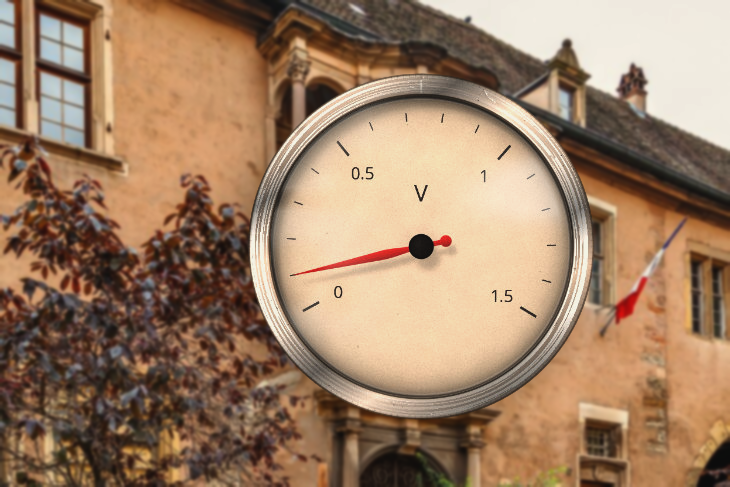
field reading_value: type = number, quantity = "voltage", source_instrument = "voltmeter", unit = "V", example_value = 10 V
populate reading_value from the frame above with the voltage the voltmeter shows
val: 0.1 V
